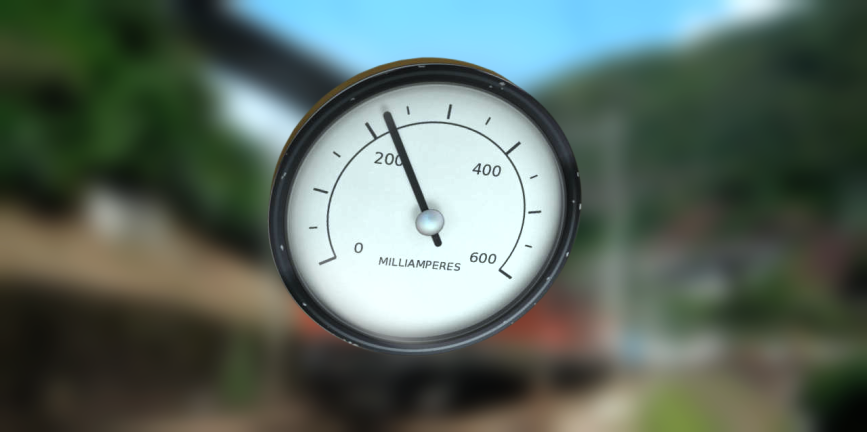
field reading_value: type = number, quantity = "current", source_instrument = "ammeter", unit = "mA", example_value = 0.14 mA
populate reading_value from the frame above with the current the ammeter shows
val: 225 mA
